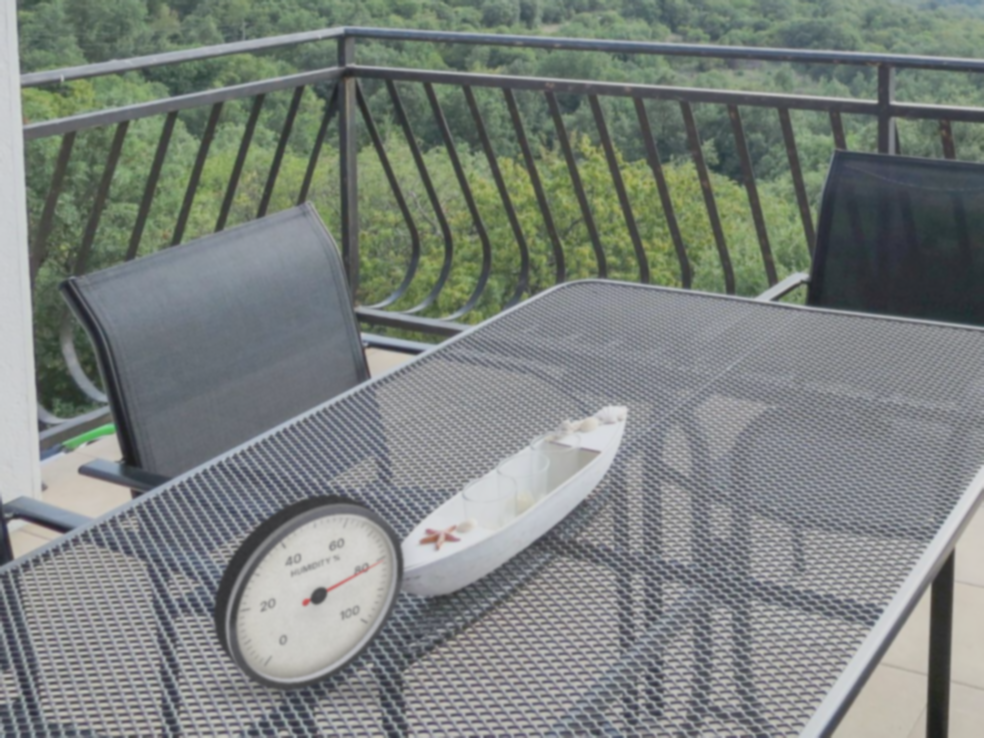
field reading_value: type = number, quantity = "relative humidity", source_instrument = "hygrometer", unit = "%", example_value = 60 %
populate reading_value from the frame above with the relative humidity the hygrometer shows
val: 80 %
